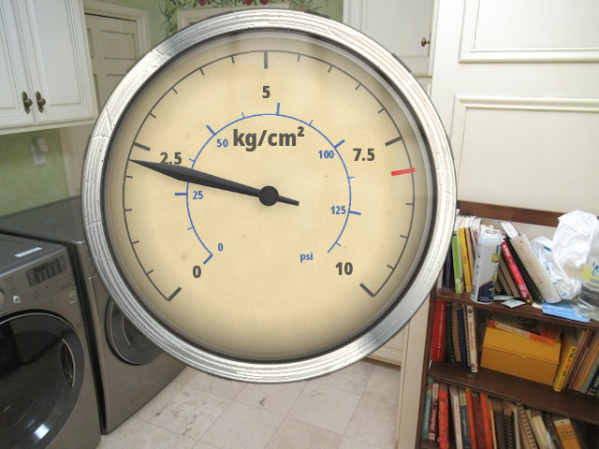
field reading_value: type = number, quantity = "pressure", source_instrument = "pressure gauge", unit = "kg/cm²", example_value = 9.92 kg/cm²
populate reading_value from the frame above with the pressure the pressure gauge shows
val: 2.25 kg/cm²
